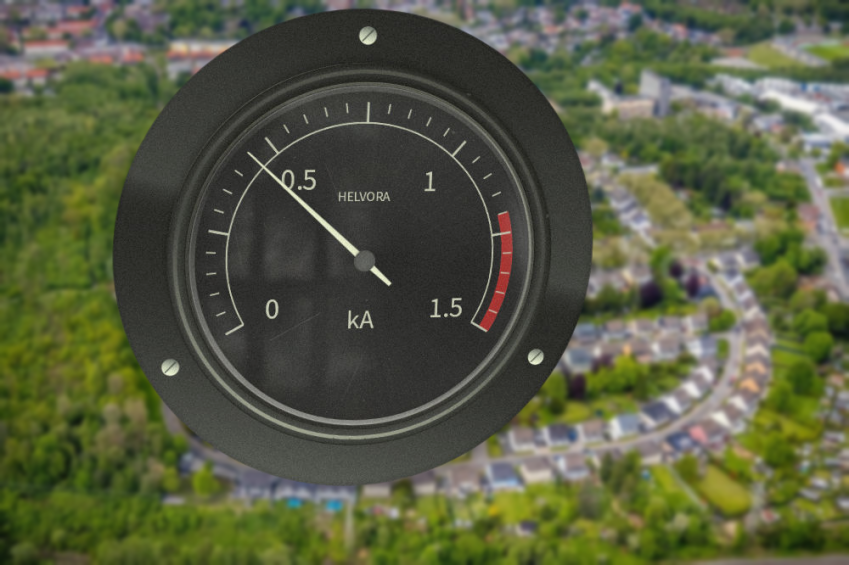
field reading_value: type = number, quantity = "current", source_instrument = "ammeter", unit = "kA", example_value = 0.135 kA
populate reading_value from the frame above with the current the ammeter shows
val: 0.45 kA
